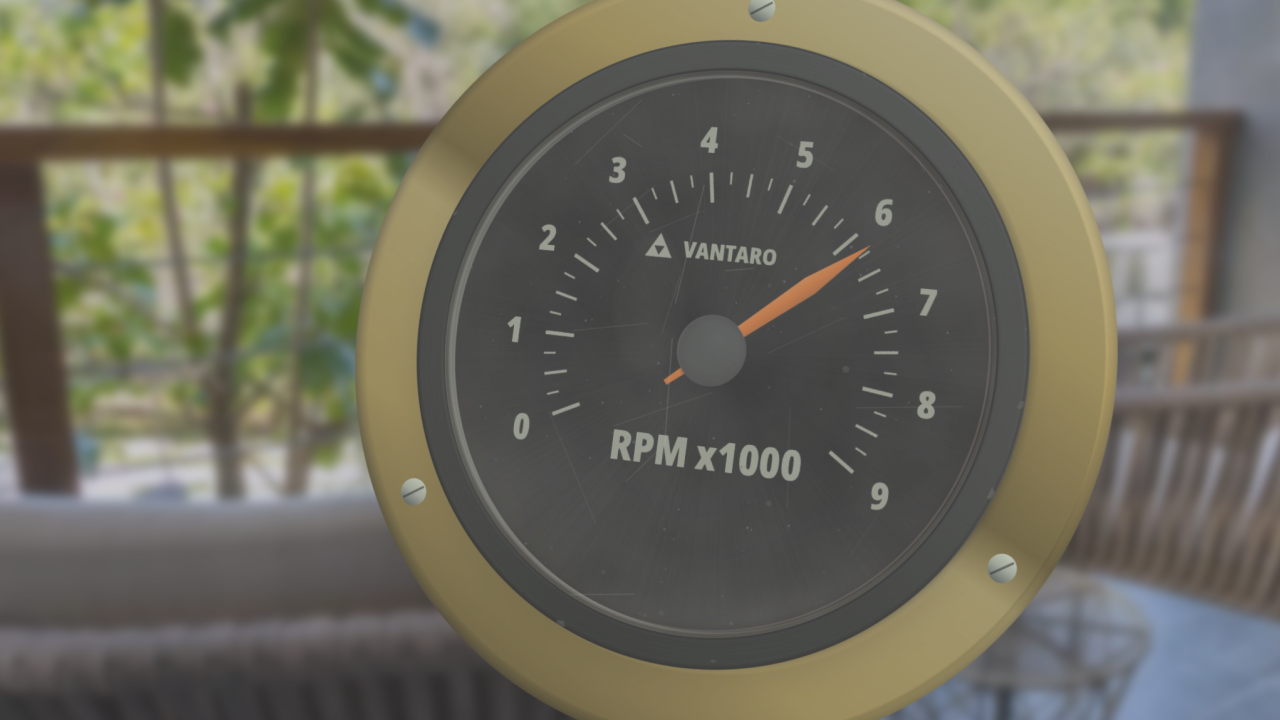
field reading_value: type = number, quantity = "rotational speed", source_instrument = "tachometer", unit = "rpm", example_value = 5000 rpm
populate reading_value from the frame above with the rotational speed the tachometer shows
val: 6250 rpm
